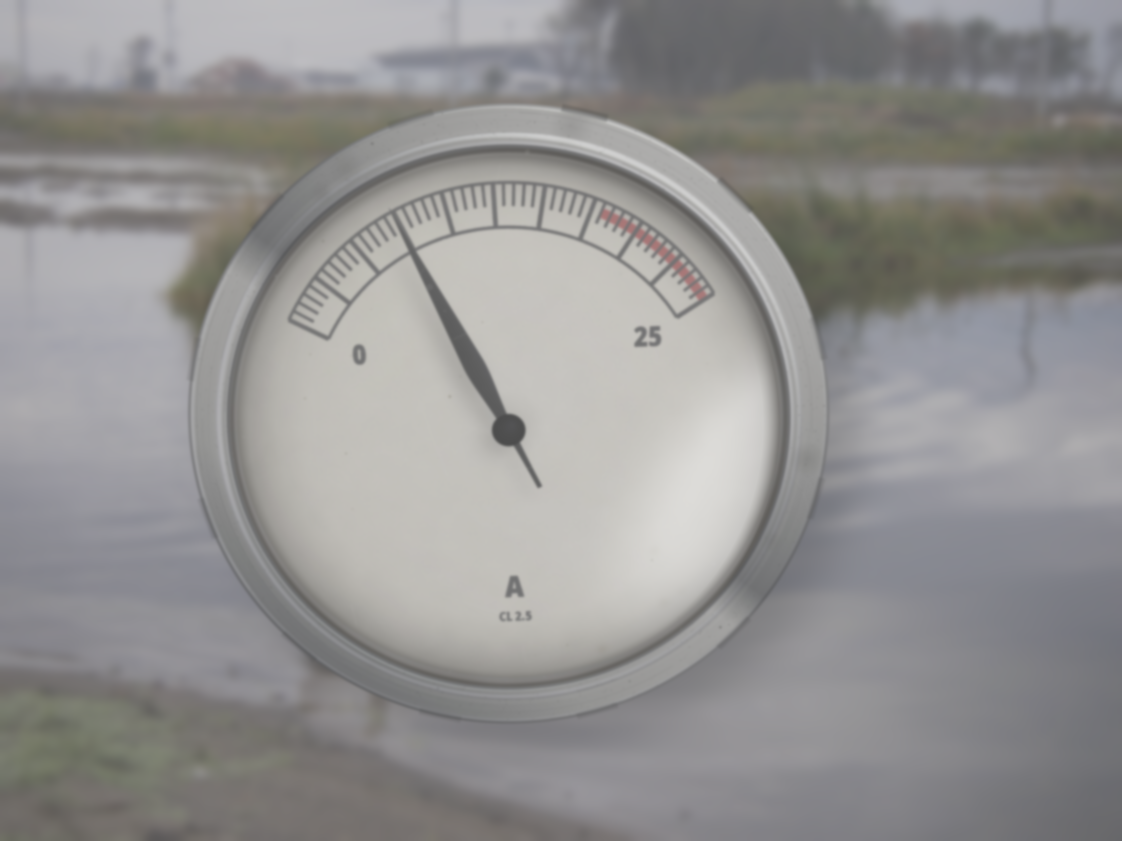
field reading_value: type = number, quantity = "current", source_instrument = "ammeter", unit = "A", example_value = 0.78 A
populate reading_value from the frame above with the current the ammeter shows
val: 7.5 A
